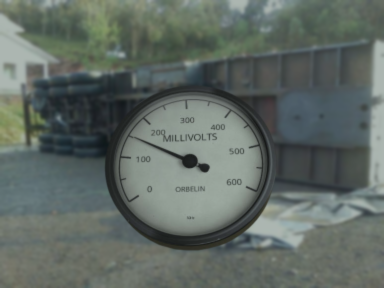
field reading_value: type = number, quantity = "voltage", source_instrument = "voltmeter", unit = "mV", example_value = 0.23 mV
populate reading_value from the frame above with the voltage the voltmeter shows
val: 150 mV
